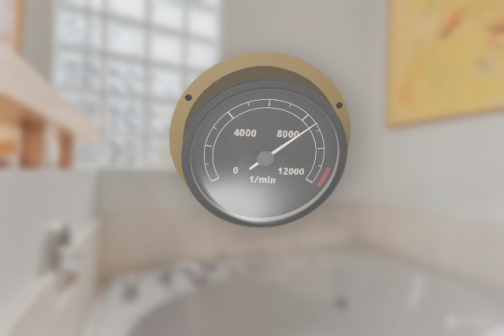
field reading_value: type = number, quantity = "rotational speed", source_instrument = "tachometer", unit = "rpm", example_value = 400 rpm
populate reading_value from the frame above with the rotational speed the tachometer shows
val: 8500 rpm
